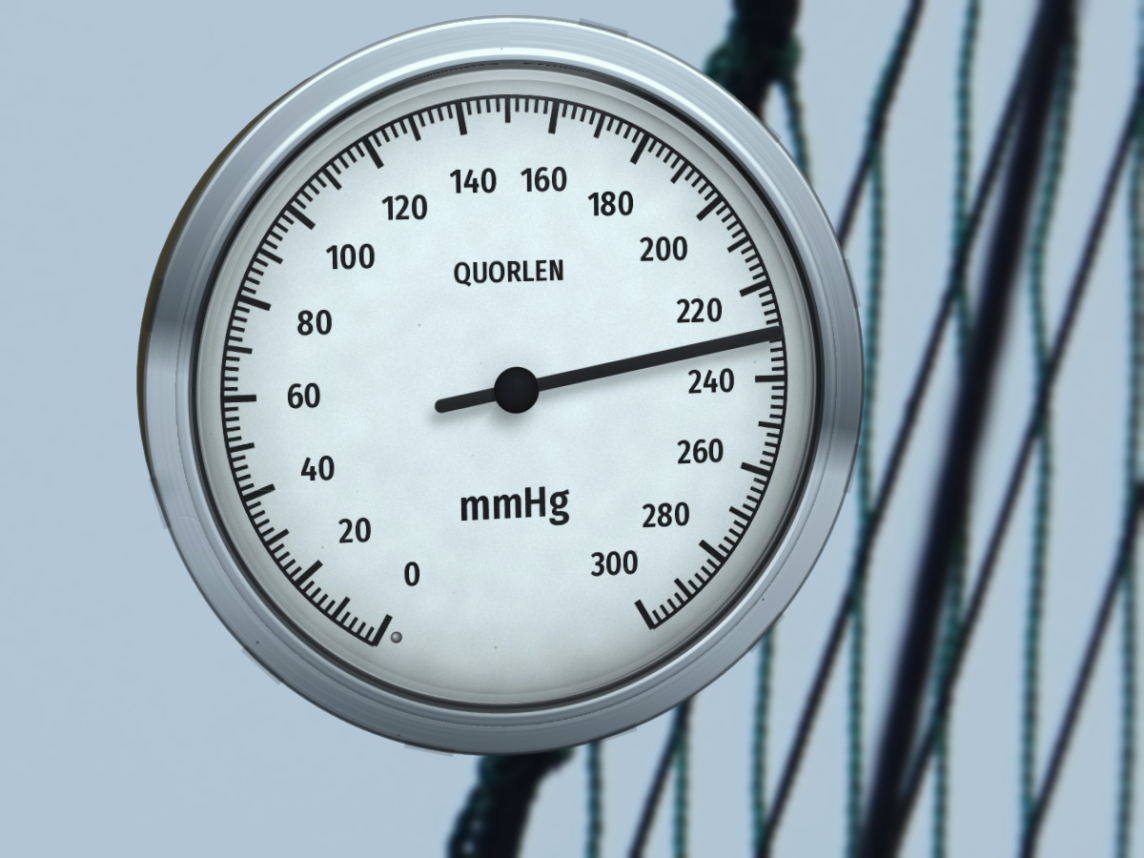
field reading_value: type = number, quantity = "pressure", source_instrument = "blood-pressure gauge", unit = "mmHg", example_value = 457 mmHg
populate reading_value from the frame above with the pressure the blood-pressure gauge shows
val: 230 mmHg
